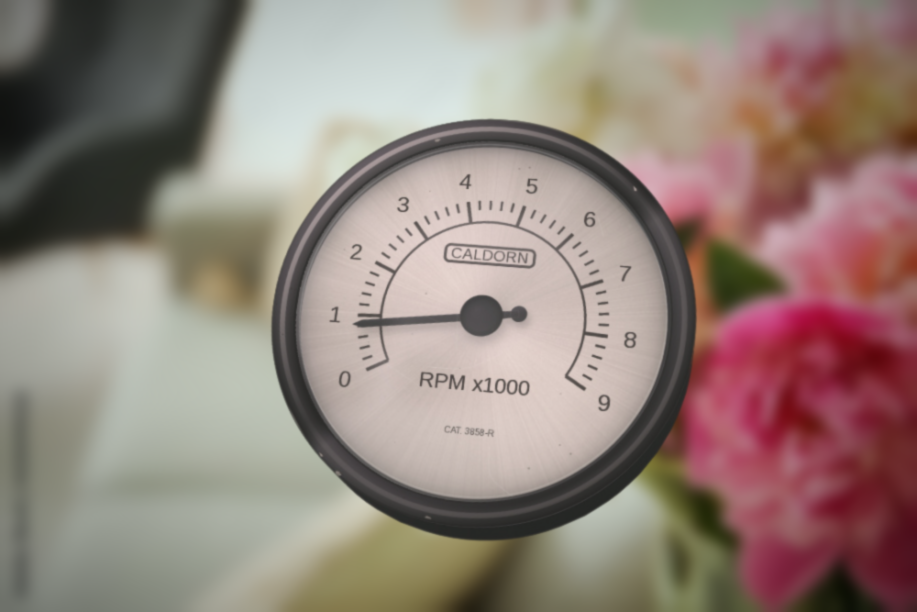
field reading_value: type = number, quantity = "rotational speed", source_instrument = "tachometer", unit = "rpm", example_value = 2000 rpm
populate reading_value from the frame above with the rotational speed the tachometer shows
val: 800 rpm
